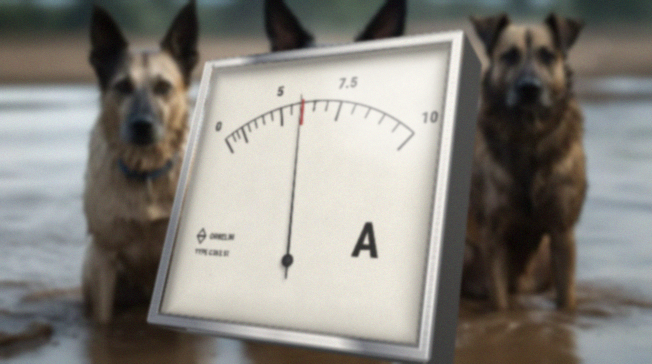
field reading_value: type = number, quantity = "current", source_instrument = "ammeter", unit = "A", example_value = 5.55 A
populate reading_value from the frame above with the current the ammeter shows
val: 6 A
